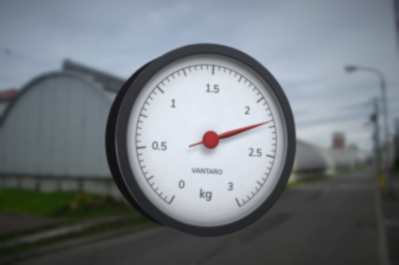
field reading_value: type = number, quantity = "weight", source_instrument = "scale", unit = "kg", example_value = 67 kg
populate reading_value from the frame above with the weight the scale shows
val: 2.2 kg
